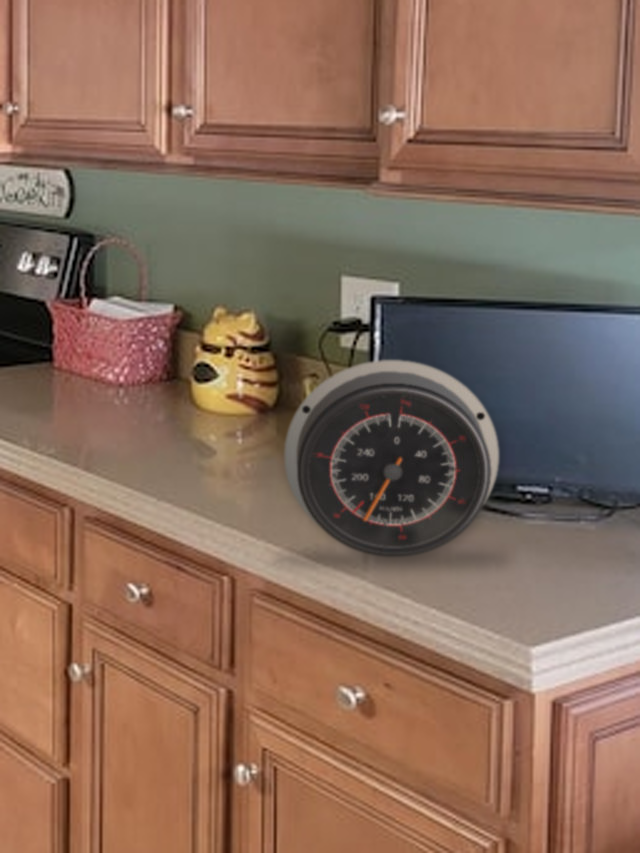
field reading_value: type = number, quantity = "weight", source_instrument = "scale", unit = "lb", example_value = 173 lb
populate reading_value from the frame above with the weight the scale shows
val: 160 lb
